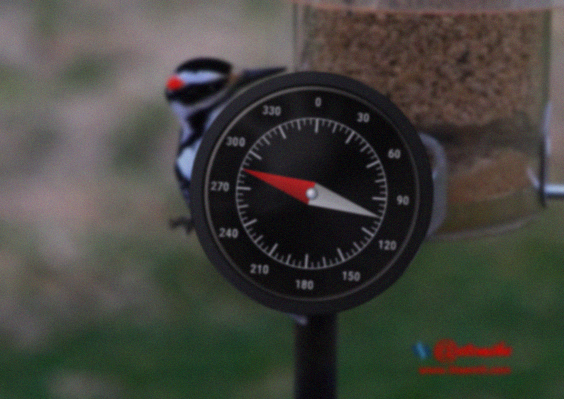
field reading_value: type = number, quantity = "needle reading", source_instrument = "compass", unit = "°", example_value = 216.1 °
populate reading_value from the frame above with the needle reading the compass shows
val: 285 °
